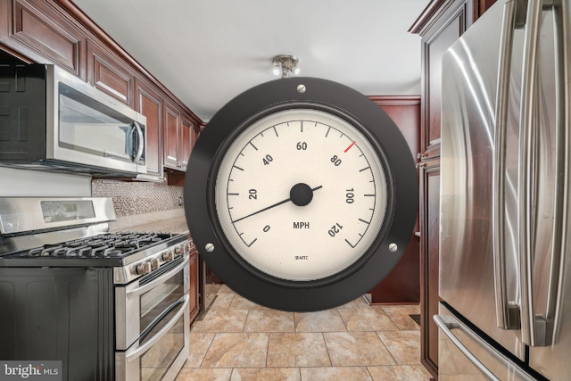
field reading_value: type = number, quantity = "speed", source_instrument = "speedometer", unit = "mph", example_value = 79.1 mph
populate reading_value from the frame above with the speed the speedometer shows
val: 10 mph
